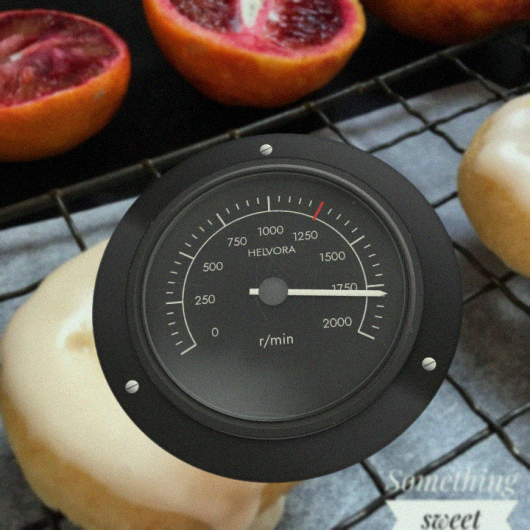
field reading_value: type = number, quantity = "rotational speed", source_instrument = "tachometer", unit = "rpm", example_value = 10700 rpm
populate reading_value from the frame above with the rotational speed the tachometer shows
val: 1800 rpm
